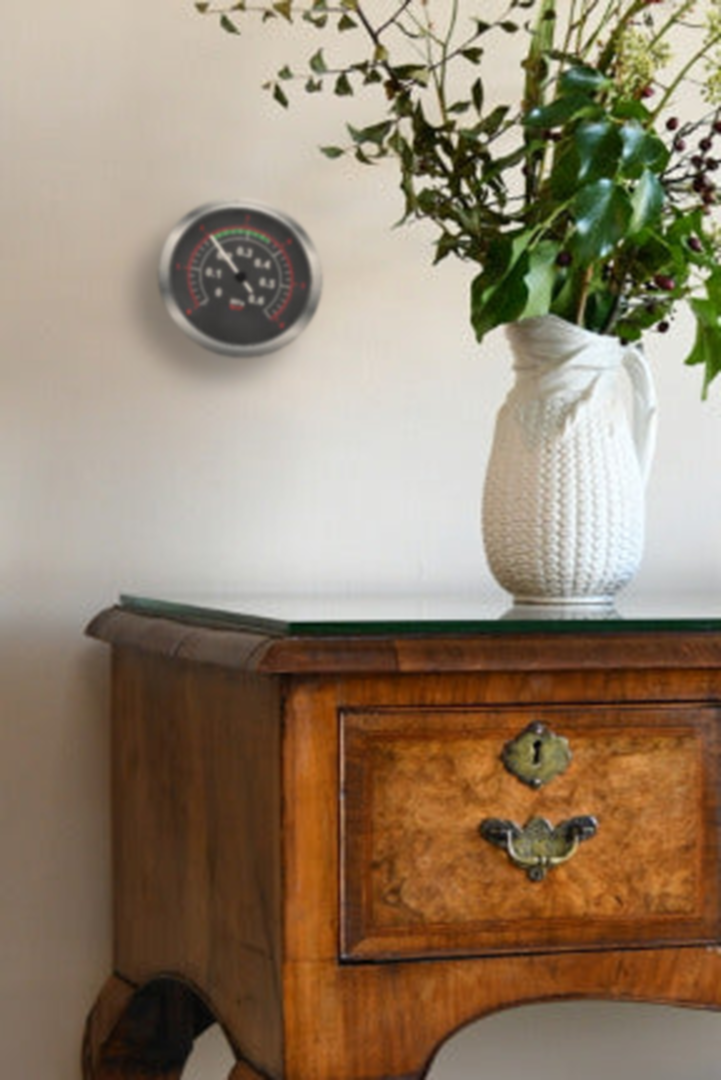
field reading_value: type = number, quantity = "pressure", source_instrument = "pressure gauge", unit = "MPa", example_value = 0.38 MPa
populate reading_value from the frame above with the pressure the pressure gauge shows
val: 0.2 MPa
